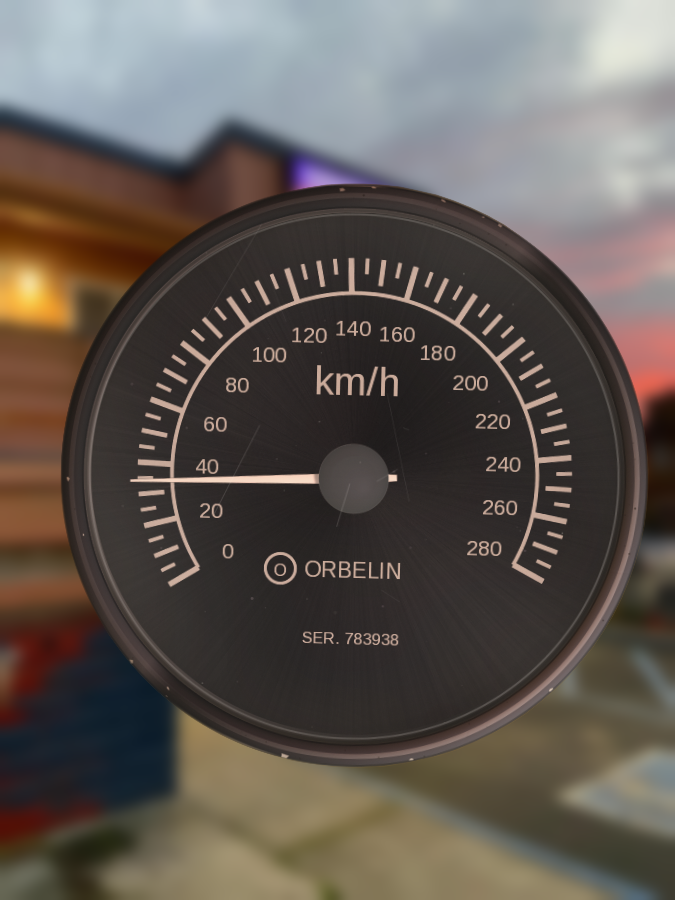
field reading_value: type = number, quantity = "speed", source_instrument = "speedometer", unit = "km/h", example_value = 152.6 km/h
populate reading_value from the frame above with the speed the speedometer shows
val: 35 km/h
